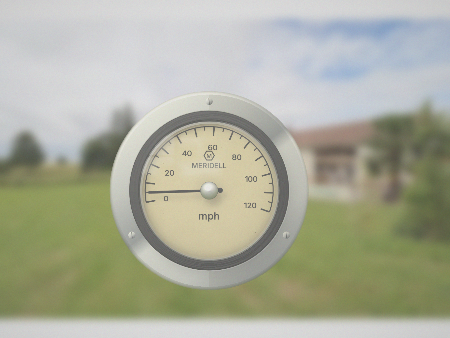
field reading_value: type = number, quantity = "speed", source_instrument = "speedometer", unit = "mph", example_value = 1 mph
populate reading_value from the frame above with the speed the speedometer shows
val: 5 mph
